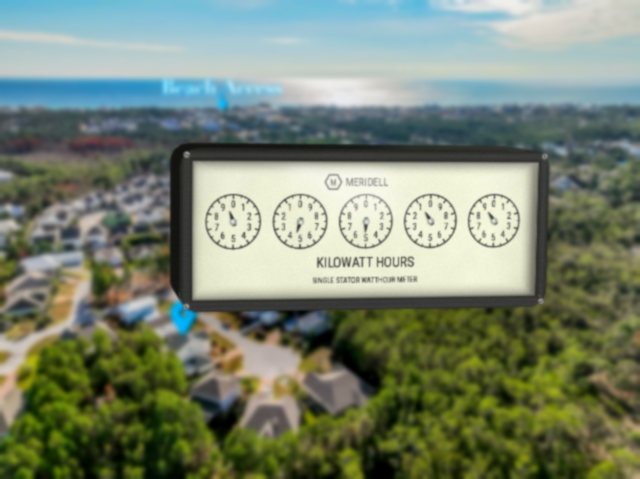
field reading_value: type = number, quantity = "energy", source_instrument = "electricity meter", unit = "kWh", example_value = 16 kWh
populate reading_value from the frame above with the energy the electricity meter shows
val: 94509 kWh
